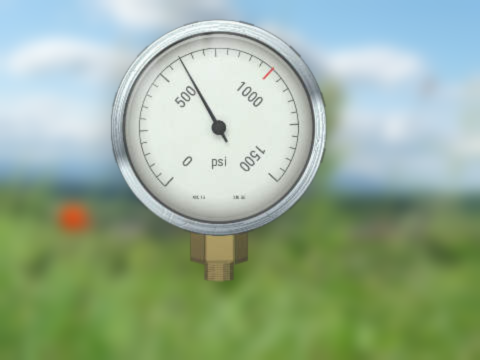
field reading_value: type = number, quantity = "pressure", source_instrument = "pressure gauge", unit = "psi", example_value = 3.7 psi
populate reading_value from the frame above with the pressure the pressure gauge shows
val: 600 psi
